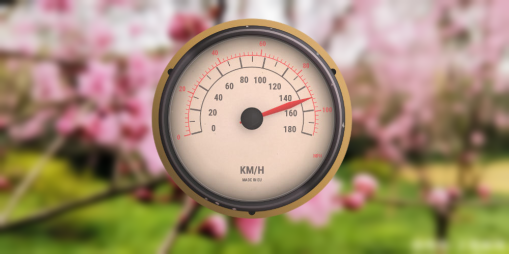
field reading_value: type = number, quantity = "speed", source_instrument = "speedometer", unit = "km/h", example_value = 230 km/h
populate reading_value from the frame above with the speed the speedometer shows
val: 150 km/h
